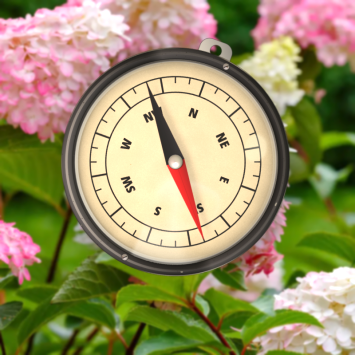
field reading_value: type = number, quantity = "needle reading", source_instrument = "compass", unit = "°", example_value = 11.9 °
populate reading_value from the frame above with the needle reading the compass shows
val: 140 °
